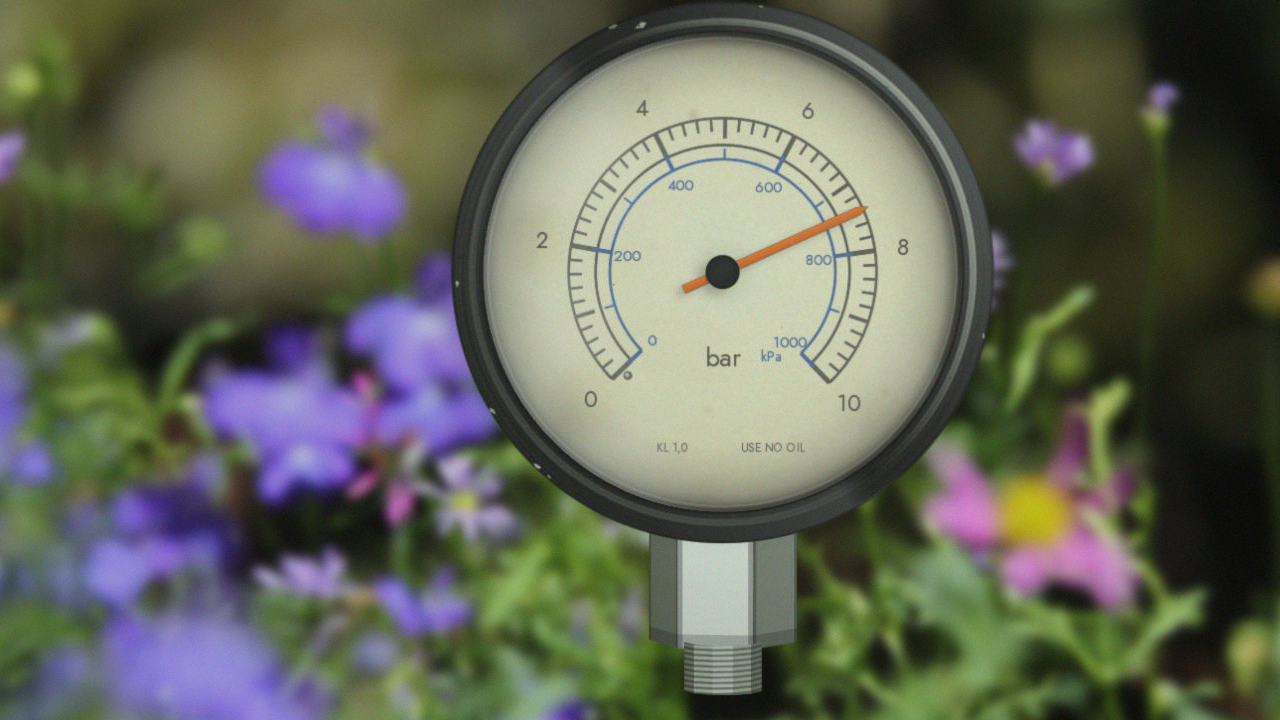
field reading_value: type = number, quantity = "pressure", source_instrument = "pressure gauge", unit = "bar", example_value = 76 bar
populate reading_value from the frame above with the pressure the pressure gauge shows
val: 7.4 bar
